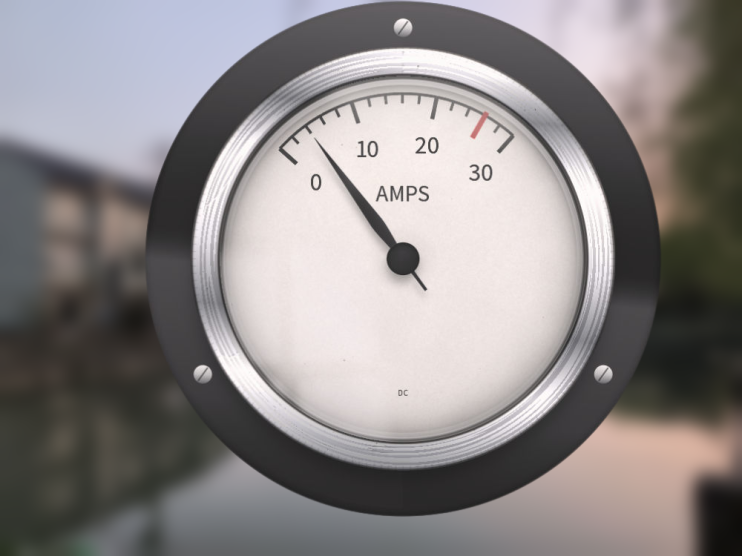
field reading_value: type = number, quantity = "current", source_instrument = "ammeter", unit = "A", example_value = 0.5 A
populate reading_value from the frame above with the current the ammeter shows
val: 4 A
